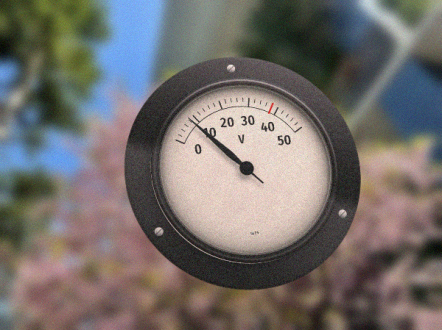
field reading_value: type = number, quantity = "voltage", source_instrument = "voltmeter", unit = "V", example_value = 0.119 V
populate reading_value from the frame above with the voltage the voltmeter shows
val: 8 V
